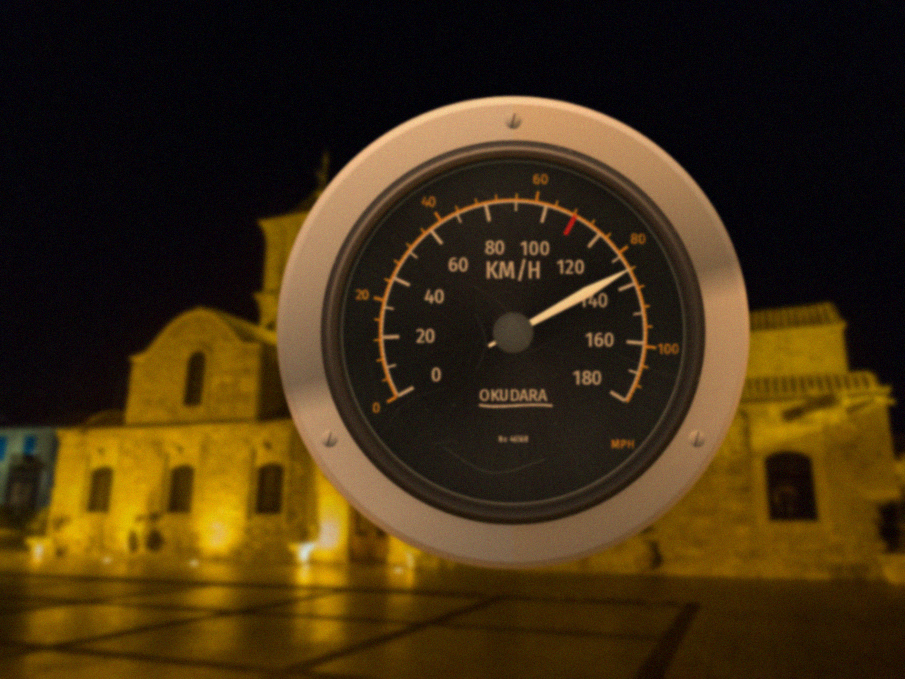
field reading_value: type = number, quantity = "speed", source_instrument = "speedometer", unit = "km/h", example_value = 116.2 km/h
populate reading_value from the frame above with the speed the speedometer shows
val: 135 km/h
